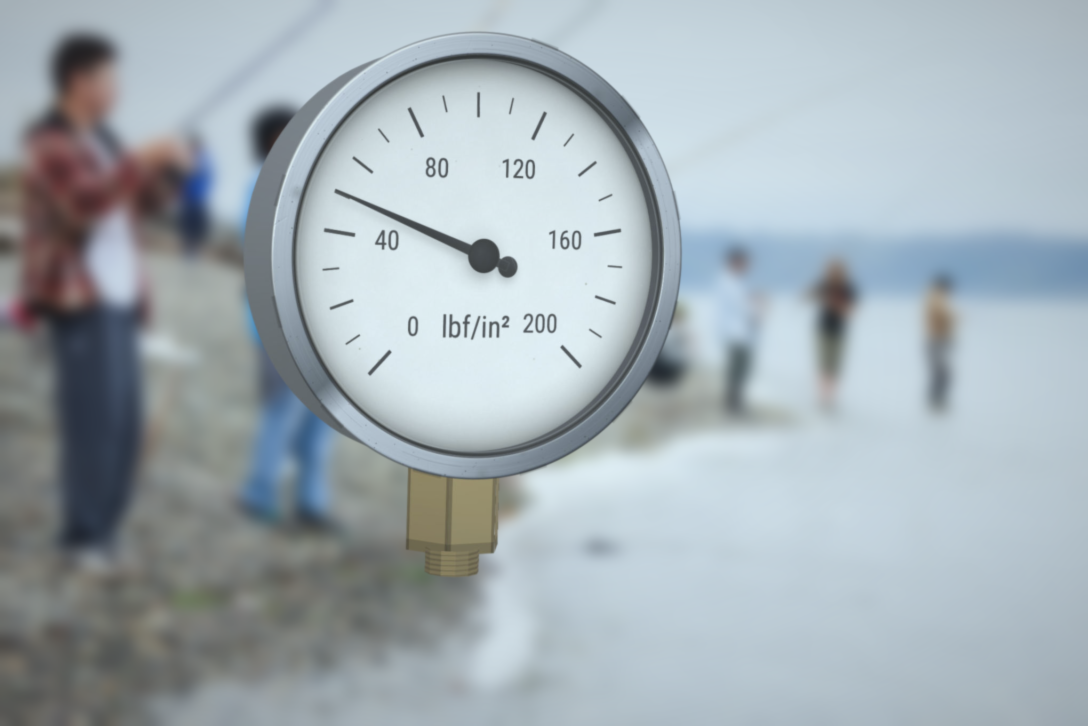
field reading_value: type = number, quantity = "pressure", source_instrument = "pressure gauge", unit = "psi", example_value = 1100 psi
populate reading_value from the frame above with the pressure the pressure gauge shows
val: 50 psi
